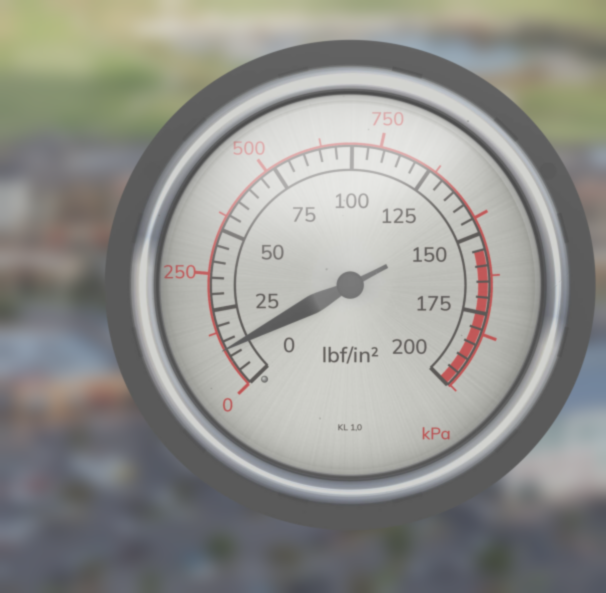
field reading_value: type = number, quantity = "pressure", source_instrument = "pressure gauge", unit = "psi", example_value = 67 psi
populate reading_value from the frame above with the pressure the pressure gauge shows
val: 12.5 psi
